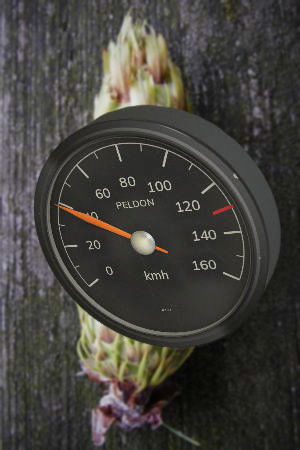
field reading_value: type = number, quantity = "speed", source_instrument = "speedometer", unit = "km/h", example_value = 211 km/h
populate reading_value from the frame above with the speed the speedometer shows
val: 40 km/h
